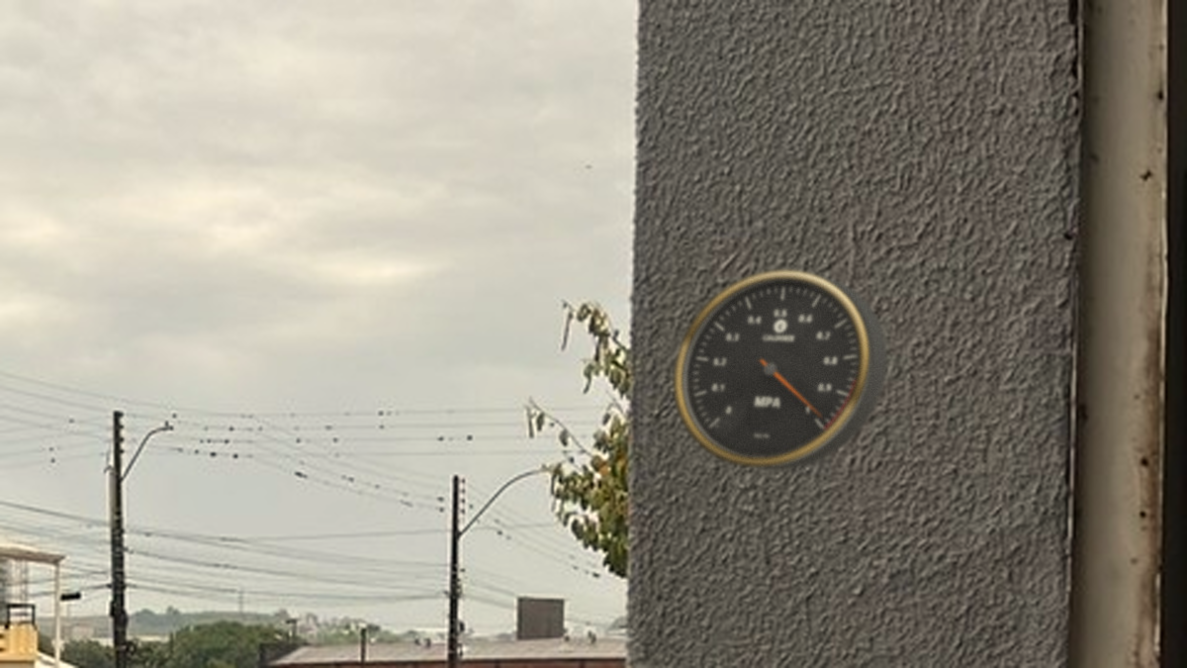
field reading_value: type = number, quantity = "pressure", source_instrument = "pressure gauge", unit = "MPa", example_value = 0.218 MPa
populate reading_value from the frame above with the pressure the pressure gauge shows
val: 0.98 MPa
